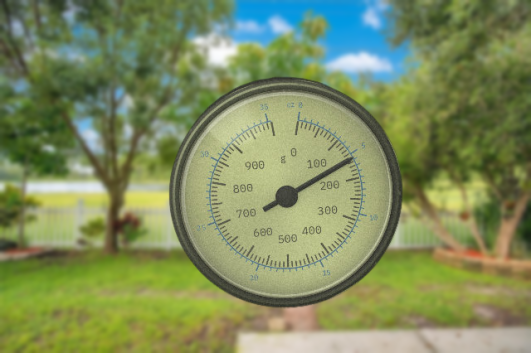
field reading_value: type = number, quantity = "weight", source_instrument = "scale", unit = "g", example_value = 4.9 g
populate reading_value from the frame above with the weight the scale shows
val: 150 g
